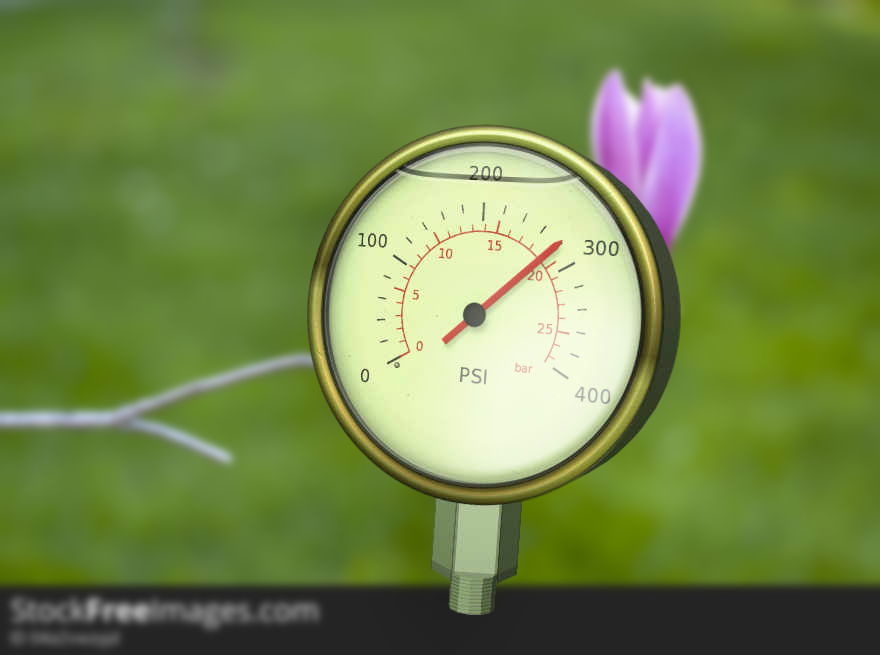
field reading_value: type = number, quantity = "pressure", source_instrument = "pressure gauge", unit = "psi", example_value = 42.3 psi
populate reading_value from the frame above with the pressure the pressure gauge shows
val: 280 psi
